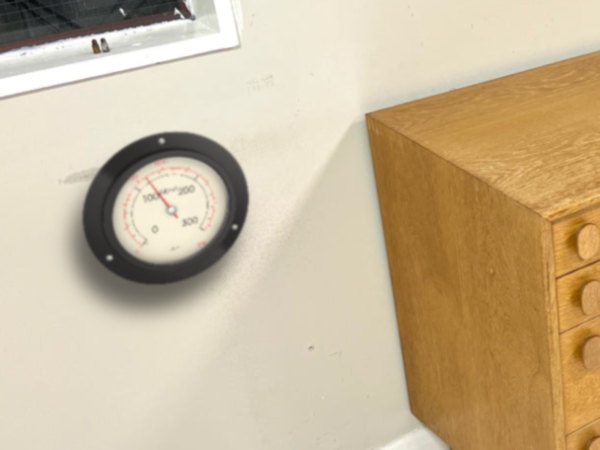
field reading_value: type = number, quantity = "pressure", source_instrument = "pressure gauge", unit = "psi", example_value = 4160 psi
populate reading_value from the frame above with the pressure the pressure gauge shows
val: 120 psi
